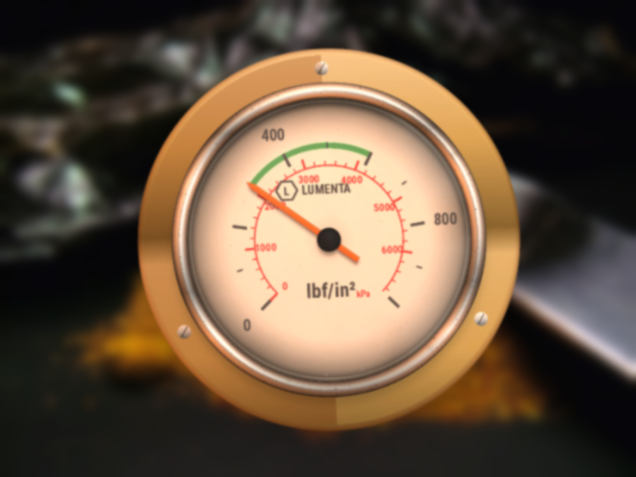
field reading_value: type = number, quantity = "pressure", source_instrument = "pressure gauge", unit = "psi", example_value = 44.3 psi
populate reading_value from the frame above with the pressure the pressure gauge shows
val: 300 psi
